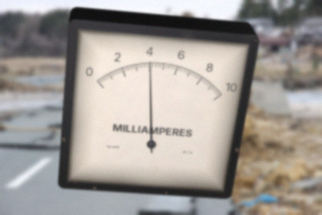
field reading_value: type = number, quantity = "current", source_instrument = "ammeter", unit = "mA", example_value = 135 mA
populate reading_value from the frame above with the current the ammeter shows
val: 4 mA
